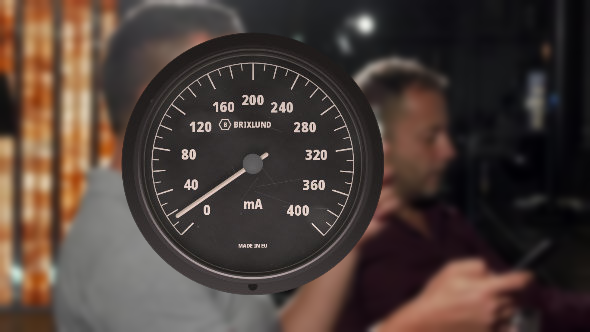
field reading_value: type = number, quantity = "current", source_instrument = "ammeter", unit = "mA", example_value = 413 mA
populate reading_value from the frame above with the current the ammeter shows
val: 15 mA
